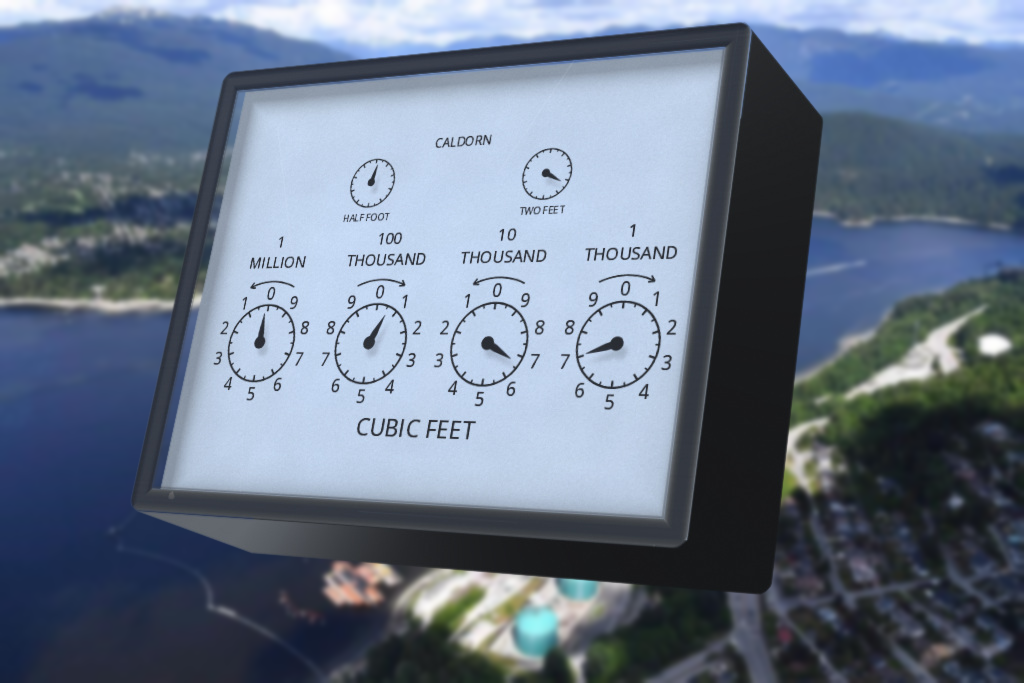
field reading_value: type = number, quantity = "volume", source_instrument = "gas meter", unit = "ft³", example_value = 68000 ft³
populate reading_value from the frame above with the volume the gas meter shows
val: 6700 ft³
